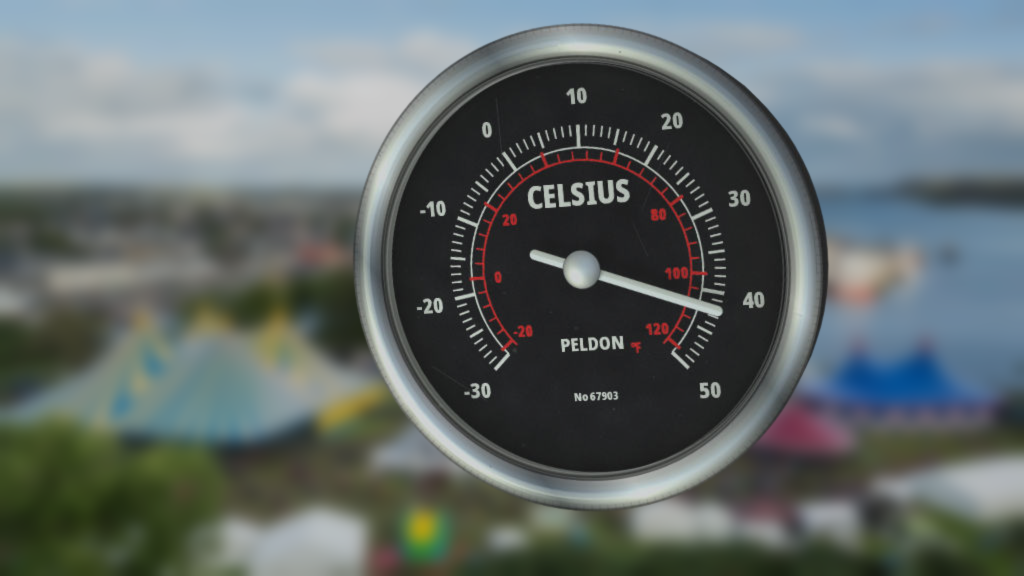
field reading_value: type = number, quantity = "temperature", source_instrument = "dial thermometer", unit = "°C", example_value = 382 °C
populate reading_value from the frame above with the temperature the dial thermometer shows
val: 42 °C
